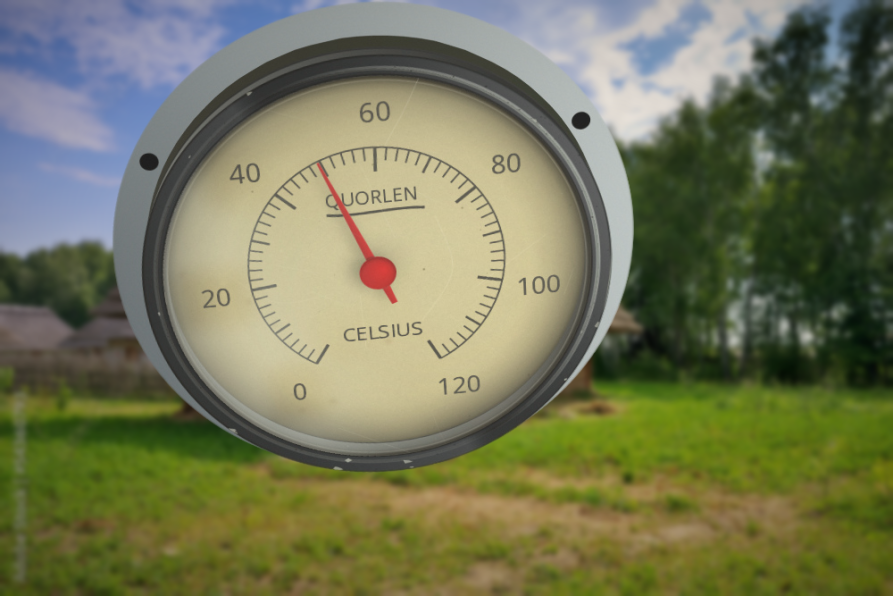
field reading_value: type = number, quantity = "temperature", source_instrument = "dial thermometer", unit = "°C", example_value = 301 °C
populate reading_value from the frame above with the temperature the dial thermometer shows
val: 50 °C
